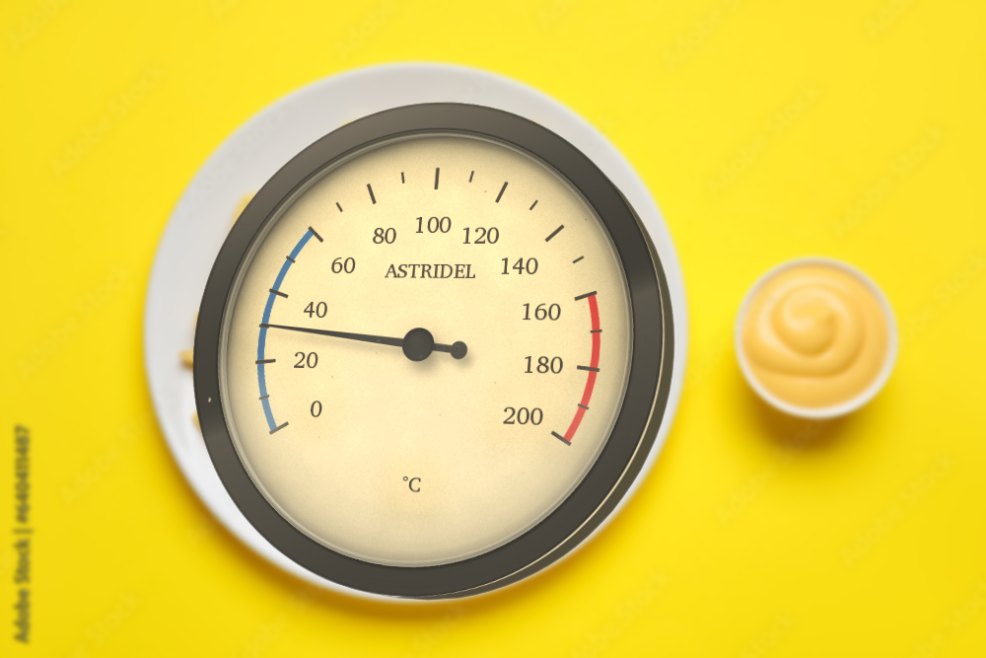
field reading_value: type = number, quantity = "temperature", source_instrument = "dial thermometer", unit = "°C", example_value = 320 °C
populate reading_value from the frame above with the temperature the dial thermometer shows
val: 30 °C
